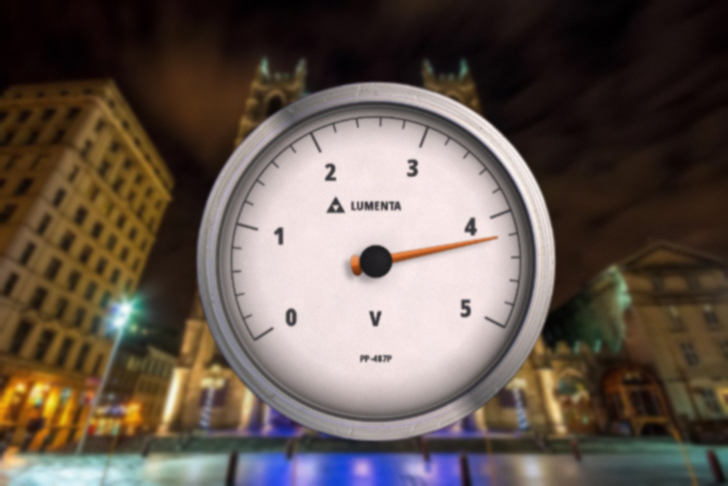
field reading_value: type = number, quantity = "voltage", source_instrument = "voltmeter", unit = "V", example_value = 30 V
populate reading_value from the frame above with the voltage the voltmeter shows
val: 4.2 V
